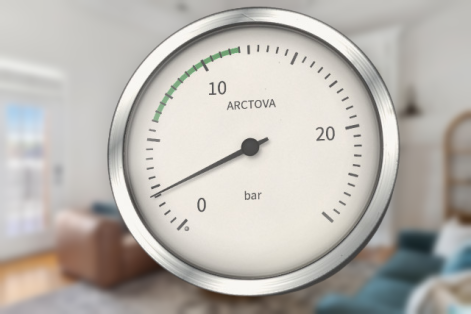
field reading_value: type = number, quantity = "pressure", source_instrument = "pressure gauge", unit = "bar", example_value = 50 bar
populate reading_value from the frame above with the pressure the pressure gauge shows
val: 2 bar
